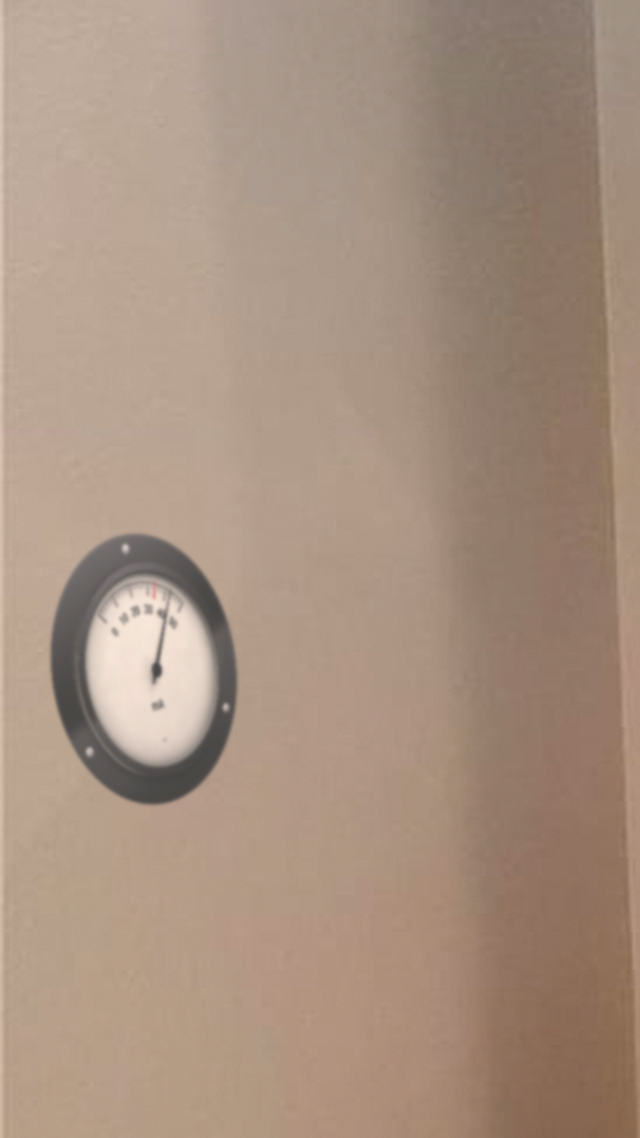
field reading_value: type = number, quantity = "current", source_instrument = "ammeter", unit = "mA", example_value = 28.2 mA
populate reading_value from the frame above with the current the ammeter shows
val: 40 mA
